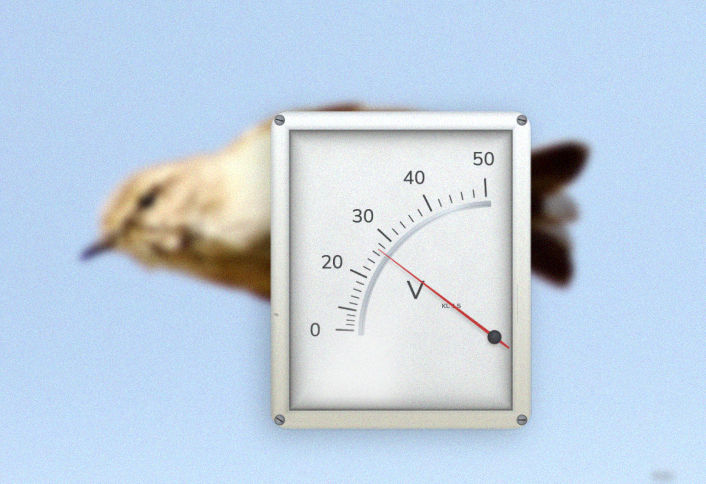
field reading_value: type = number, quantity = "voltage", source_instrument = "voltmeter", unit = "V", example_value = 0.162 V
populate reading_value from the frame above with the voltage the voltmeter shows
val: 27 V
